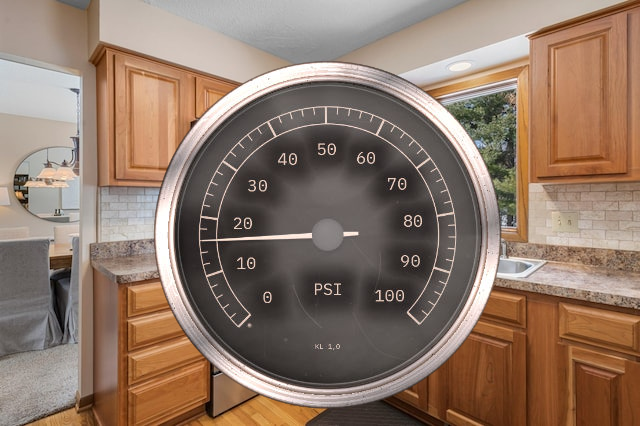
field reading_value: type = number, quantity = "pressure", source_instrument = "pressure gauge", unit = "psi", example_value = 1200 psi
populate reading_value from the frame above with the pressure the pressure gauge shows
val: 16 psi
